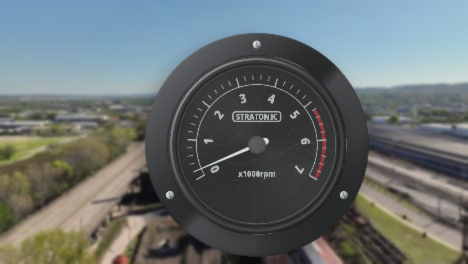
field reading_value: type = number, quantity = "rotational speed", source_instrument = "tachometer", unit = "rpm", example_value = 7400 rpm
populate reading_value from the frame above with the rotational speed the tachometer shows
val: 200 rpm
